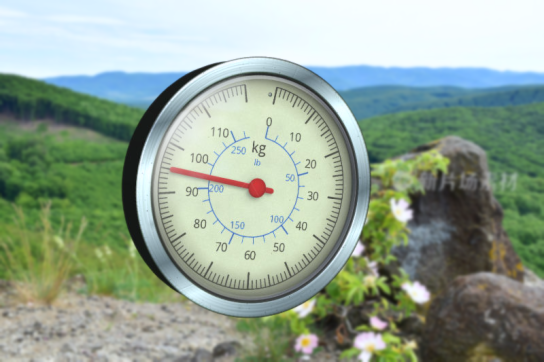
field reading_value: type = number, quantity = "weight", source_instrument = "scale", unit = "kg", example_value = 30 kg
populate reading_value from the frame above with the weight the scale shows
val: 95 kg
